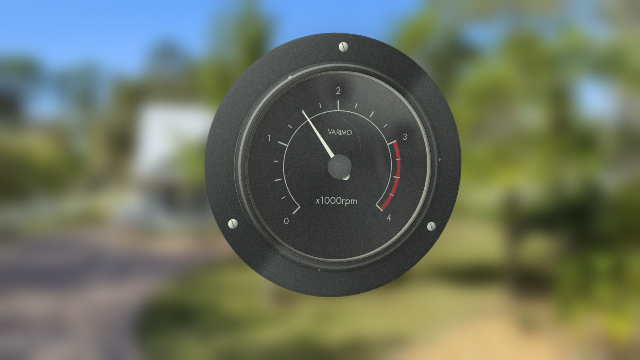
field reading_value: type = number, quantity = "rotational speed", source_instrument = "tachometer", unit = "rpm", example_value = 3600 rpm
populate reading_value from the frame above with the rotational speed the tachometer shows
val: 1500 rpm
